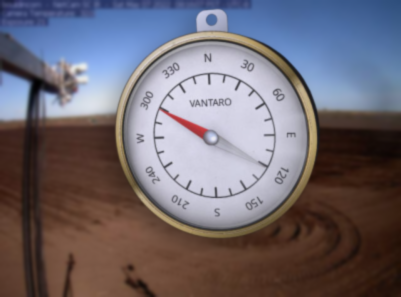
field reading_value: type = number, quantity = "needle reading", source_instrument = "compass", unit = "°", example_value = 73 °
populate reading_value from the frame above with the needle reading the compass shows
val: 300 °
